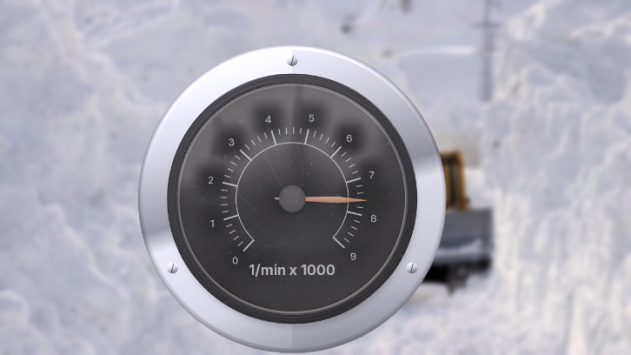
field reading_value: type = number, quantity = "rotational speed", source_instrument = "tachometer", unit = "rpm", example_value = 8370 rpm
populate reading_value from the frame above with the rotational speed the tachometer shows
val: 7600 rpm
